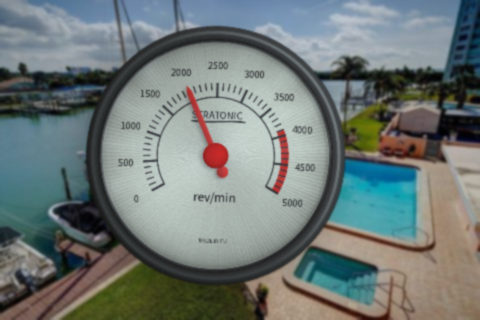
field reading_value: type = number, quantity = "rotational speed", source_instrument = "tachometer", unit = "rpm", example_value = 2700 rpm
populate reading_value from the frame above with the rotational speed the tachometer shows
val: 2000 rpm
